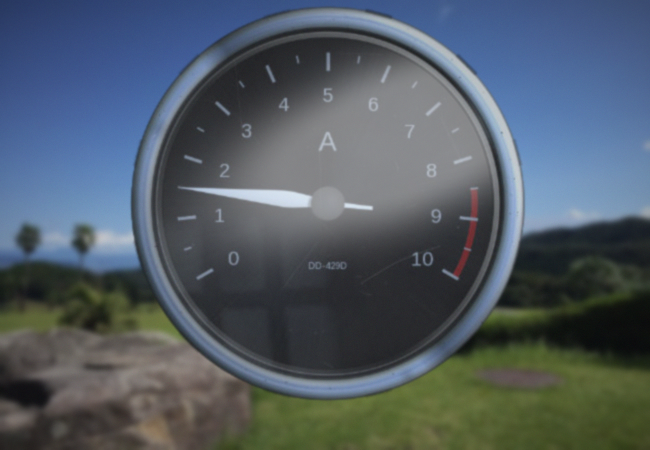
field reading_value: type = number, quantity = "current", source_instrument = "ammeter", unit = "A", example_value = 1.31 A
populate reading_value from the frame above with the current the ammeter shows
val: 1.5 A
